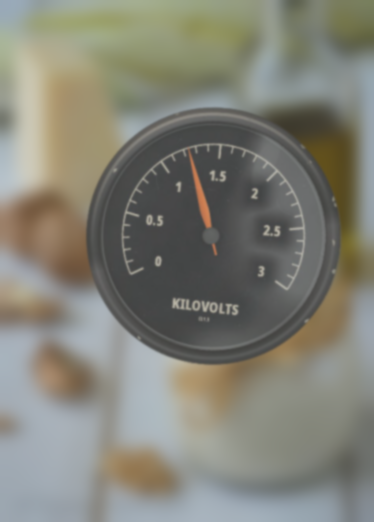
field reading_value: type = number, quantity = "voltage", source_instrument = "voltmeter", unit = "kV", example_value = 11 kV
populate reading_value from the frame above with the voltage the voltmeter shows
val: 1.25 kV
